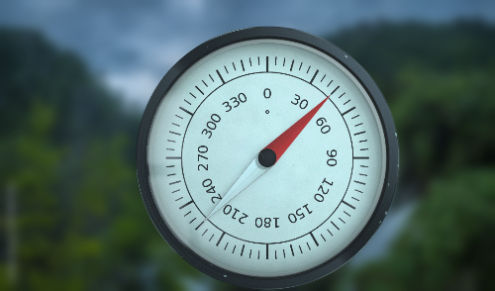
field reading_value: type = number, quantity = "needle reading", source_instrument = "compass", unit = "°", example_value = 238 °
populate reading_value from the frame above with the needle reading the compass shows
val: 45 °
